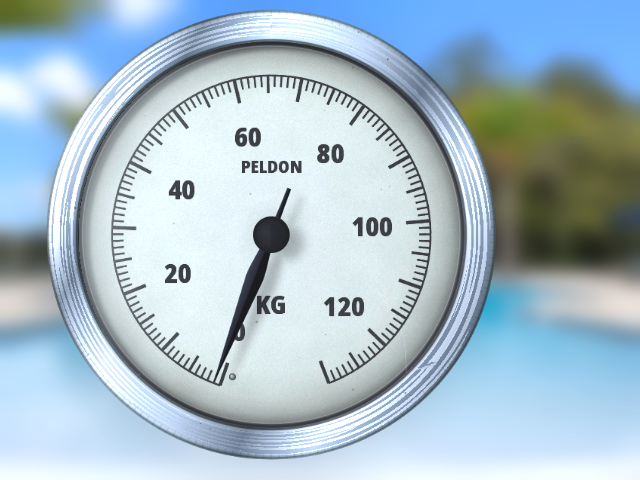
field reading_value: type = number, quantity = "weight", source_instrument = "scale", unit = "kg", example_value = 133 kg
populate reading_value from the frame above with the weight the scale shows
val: 1 kg
